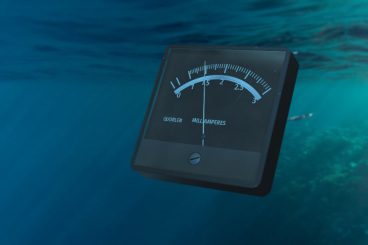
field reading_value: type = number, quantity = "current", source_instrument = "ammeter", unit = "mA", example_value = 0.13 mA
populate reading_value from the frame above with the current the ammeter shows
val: 1.5 mA
